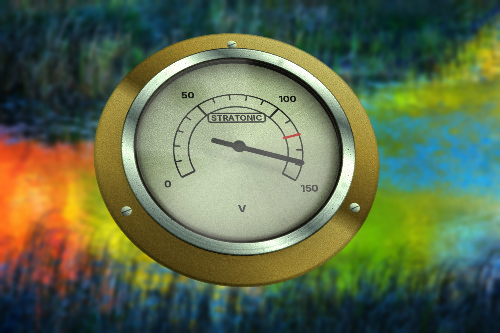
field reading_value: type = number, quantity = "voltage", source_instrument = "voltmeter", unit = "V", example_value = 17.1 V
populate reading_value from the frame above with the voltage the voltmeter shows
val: 140 V
